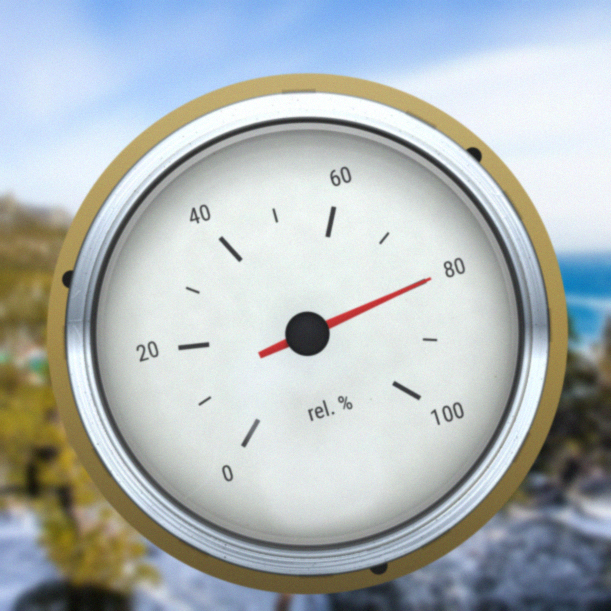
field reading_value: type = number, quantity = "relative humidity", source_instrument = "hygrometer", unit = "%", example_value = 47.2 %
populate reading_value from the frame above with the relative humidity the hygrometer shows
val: 80 %
